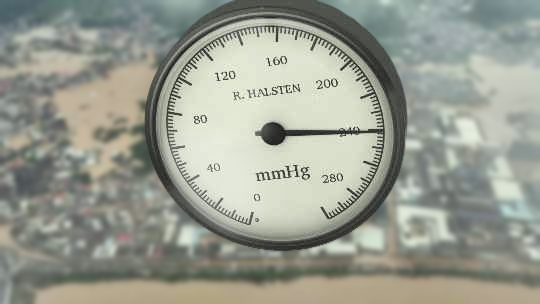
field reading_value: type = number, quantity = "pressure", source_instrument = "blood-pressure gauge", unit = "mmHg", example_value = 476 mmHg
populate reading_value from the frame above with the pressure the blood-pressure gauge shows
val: 240 mmHg
